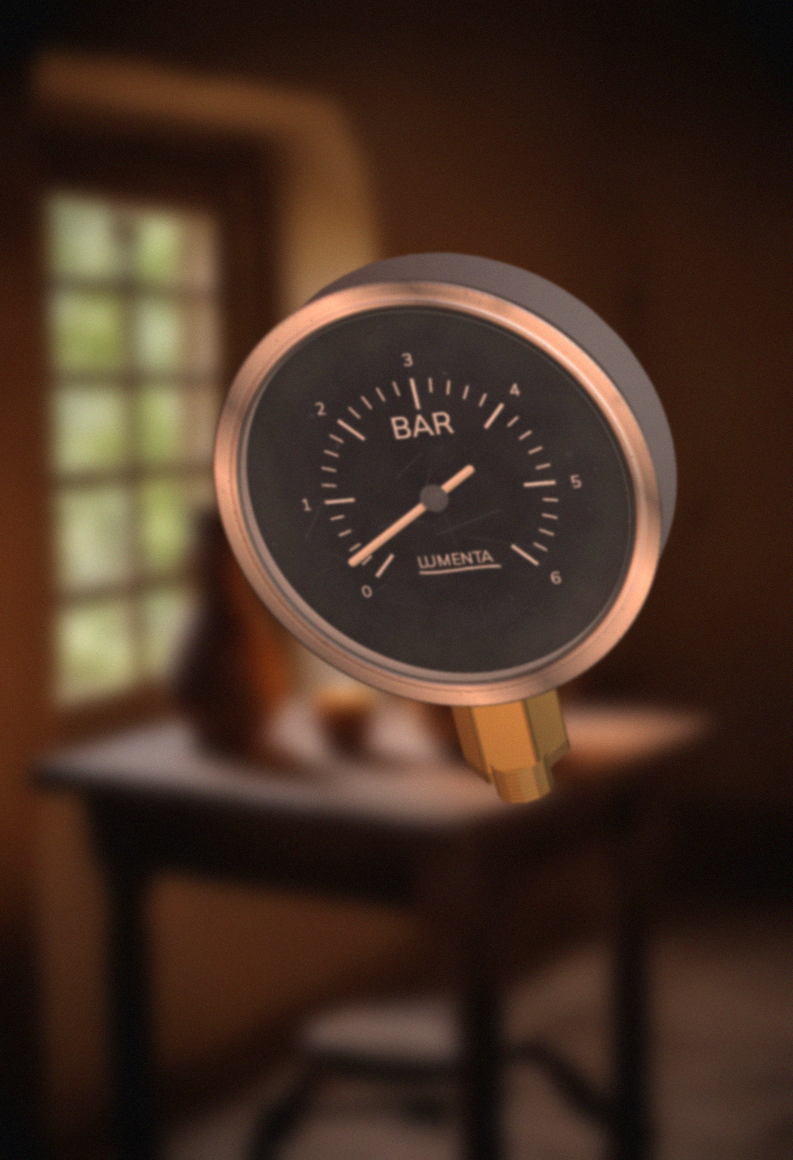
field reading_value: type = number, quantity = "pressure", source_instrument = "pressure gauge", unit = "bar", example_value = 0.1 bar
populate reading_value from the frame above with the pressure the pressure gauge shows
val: 0.3 bar
